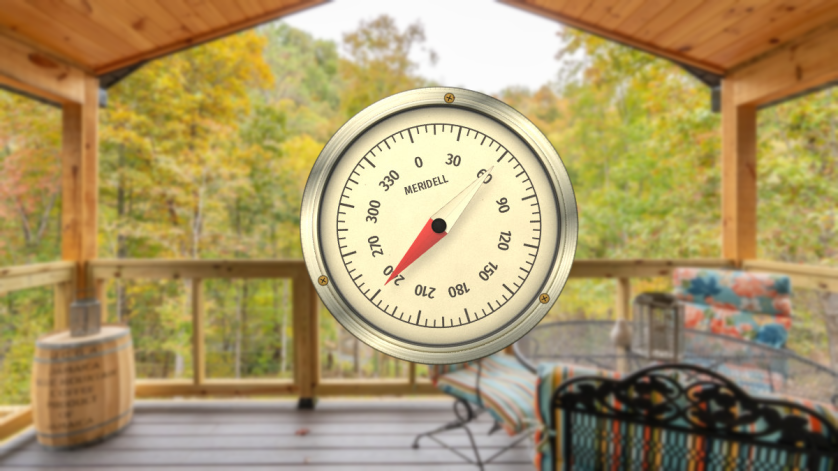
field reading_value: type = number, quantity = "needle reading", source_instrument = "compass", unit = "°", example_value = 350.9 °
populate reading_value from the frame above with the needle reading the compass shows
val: 240 °
